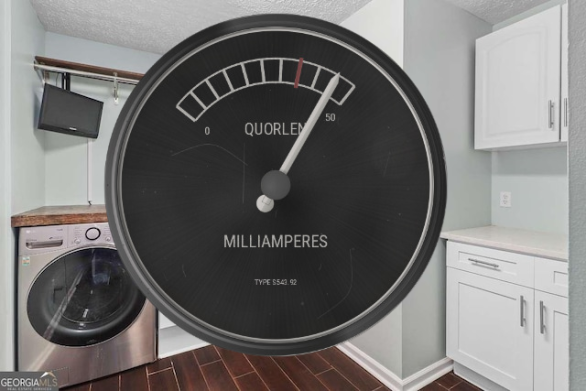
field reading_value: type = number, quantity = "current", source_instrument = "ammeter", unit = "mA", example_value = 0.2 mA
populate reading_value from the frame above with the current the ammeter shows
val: 45 mA
